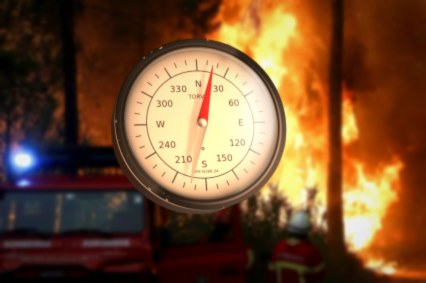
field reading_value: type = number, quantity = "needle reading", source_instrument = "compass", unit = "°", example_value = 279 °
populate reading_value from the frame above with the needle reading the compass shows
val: 15 °
